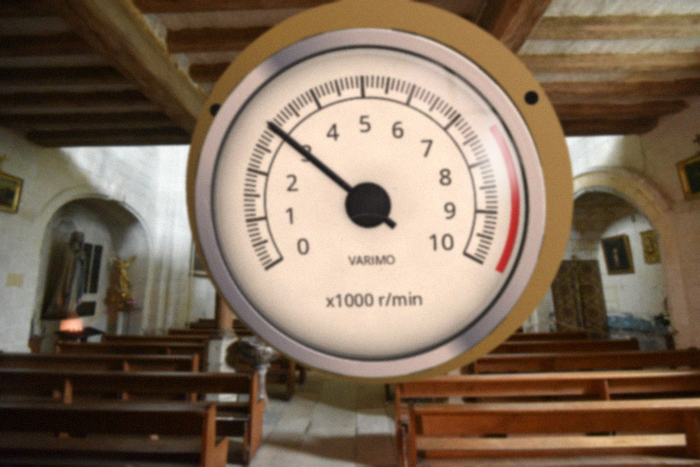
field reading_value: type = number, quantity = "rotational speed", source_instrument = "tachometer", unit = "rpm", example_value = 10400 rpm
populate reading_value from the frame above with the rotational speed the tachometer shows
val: 3000 rpm
